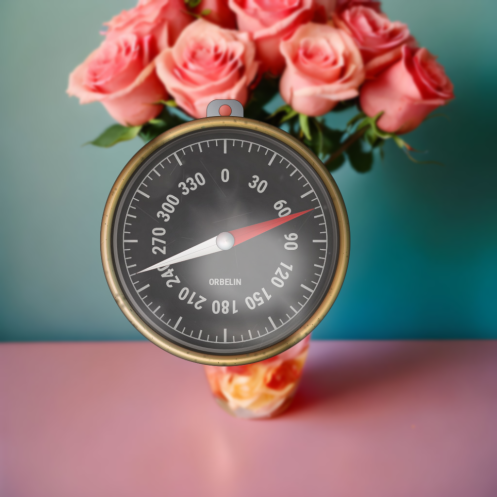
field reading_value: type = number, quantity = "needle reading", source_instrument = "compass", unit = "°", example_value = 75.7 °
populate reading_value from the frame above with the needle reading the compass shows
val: 70 °
